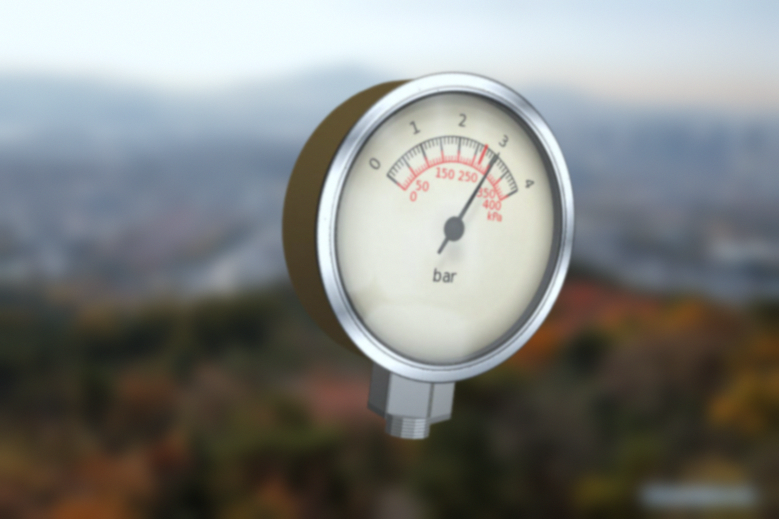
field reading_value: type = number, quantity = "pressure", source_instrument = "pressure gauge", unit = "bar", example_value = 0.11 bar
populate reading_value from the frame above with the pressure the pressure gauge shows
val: 3 bar
